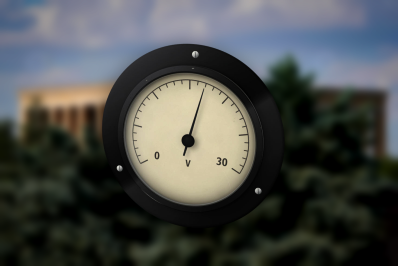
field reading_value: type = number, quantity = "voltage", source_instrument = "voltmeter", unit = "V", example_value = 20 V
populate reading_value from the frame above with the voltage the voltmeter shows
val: 17 V
